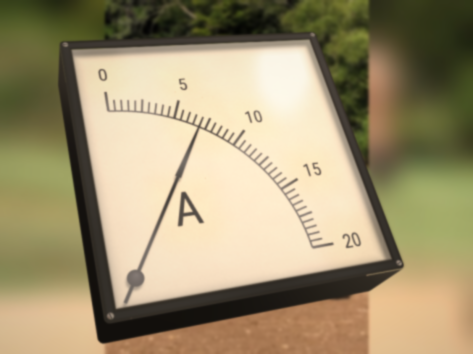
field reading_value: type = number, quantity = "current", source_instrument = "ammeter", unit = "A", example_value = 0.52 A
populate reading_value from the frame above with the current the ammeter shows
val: 7 A
